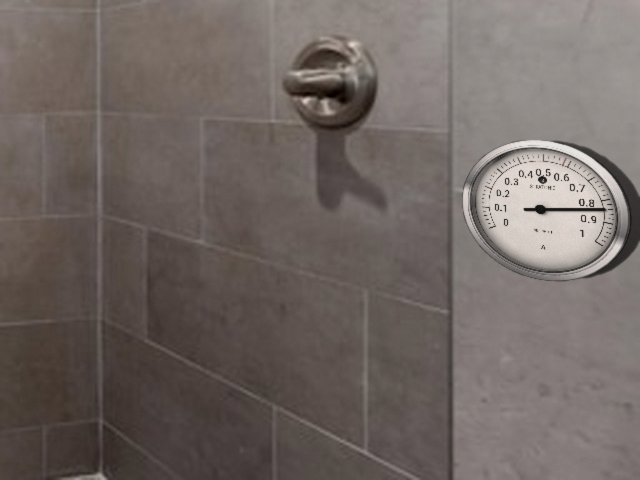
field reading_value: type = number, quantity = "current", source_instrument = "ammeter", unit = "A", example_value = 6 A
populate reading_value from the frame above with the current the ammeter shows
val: 0.84 A
